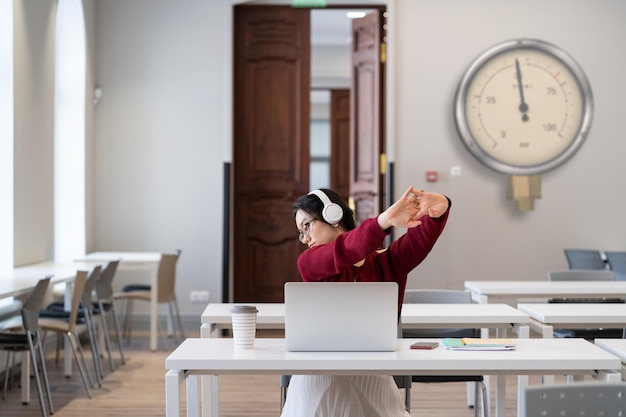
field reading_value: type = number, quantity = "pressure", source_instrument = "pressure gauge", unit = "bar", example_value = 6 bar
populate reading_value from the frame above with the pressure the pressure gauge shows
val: 50 bar
